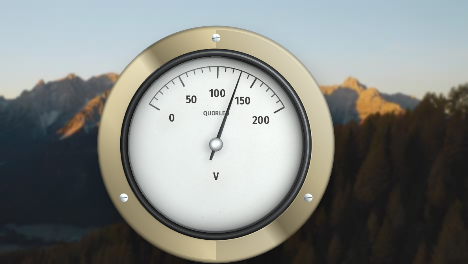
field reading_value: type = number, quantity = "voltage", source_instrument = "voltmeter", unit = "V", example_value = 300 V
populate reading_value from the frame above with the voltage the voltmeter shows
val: 130 V
